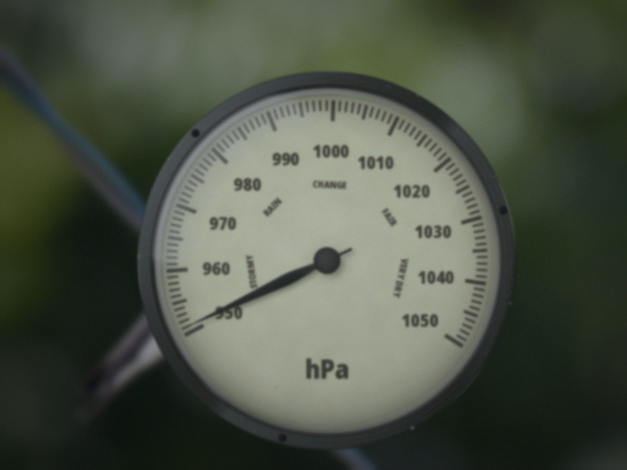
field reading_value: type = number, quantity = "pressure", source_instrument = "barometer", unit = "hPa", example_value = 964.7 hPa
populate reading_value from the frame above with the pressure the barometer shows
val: 951 hPa
